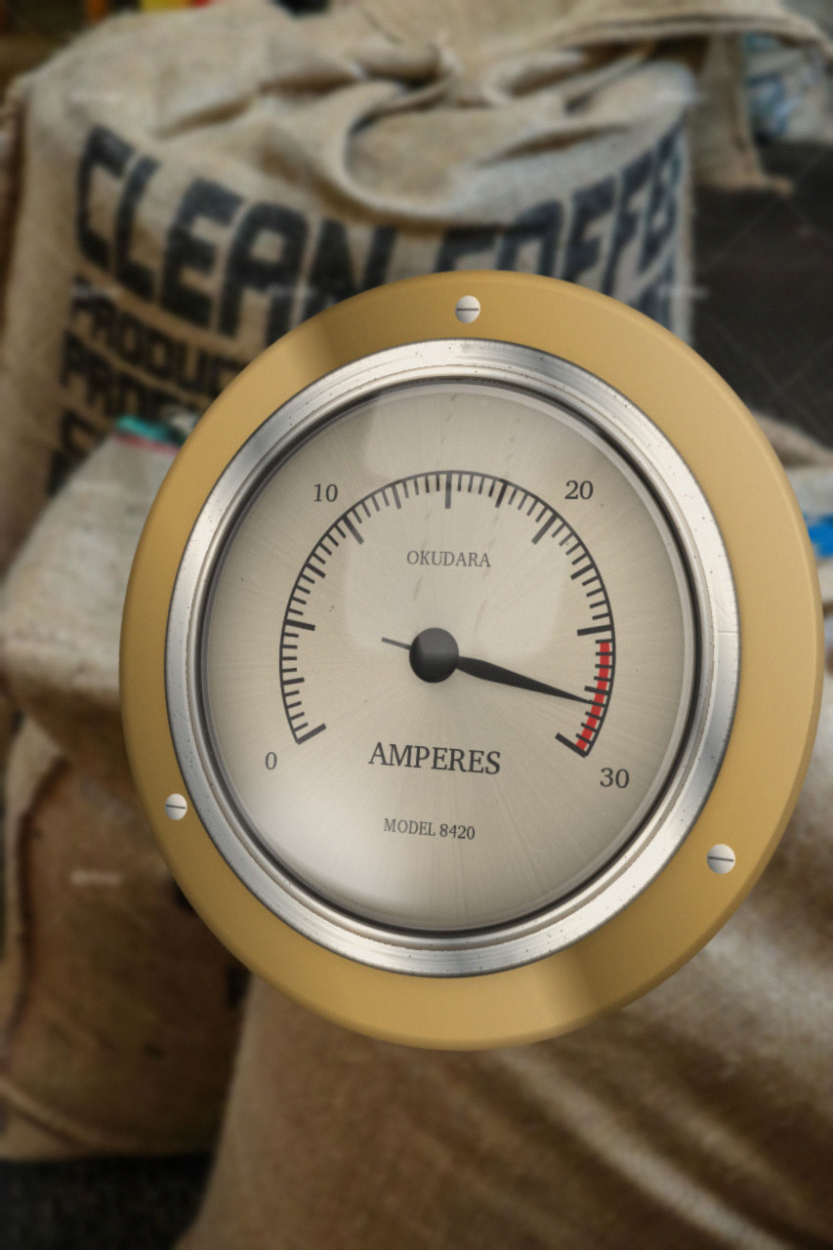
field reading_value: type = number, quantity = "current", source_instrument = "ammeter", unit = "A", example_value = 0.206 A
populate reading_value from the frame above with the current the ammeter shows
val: 28 A
